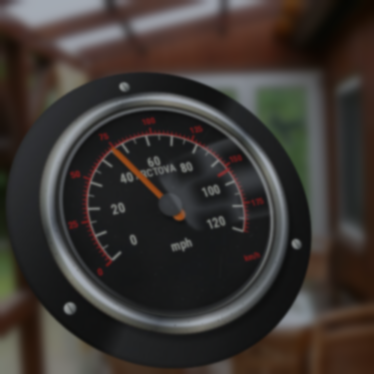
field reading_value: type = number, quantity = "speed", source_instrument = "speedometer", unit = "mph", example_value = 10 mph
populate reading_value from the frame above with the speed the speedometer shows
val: 45 mph
